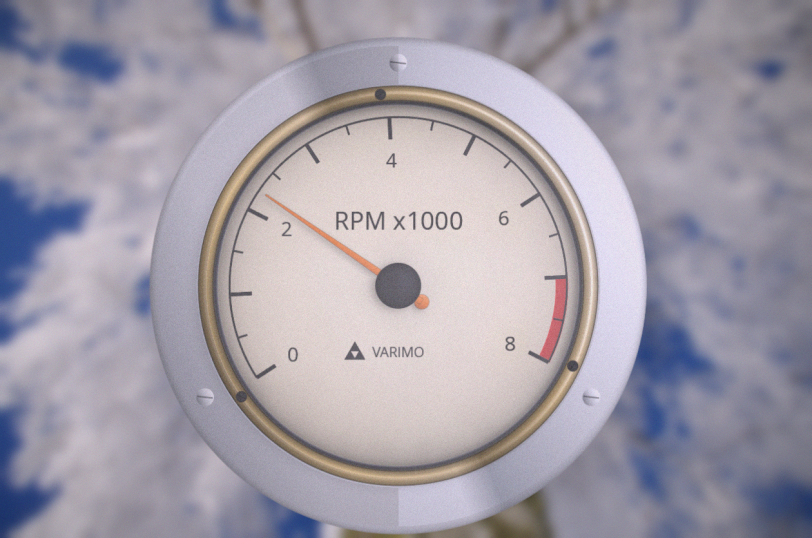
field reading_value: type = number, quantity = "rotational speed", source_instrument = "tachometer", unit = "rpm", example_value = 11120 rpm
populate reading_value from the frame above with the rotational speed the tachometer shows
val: 2250 rpm
